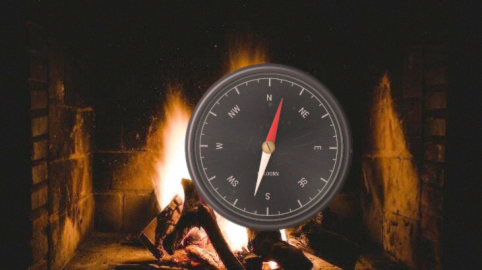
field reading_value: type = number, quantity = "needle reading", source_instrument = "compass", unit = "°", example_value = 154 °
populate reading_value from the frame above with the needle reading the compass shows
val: 15 °
